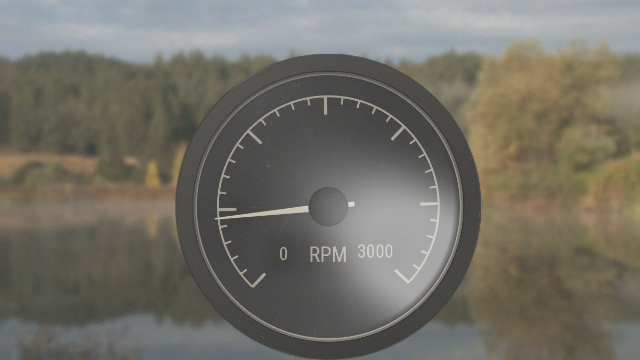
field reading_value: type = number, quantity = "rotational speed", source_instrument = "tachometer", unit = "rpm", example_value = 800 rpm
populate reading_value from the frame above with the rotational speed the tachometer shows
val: 450 rpm
